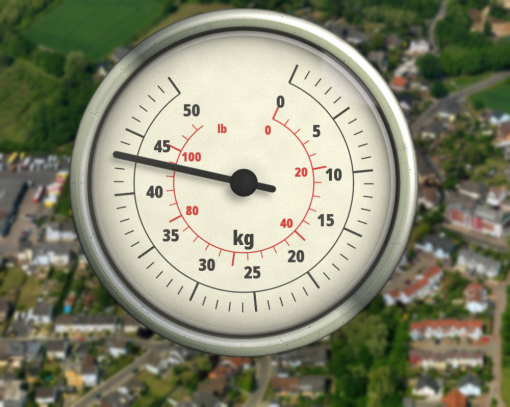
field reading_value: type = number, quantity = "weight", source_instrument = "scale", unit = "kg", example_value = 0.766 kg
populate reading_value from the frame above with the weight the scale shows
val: 43 kg
